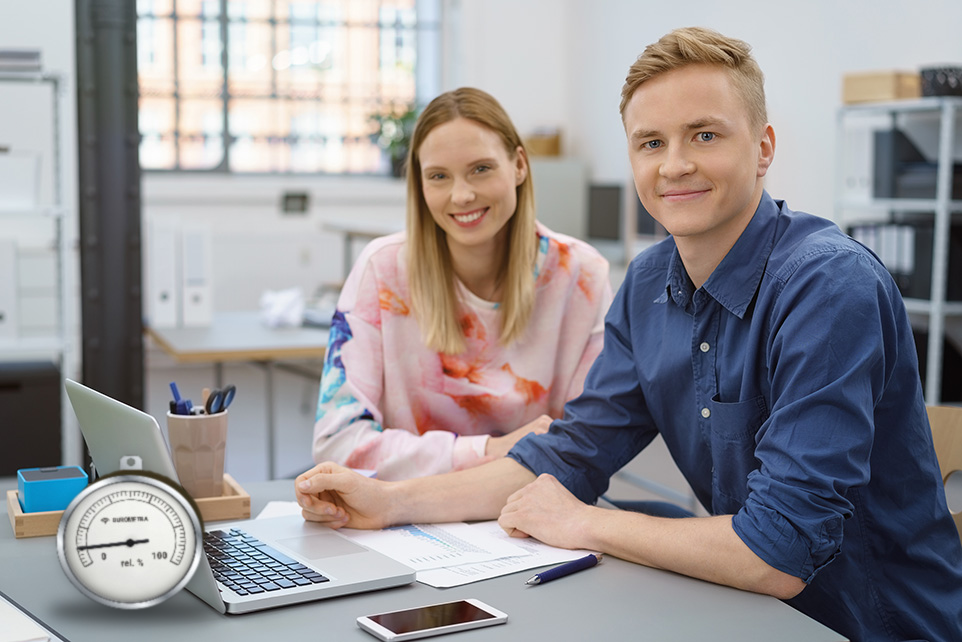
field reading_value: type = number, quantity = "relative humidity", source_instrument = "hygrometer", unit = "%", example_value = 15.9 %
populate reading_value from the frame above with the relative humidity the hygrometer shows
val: 10 %
